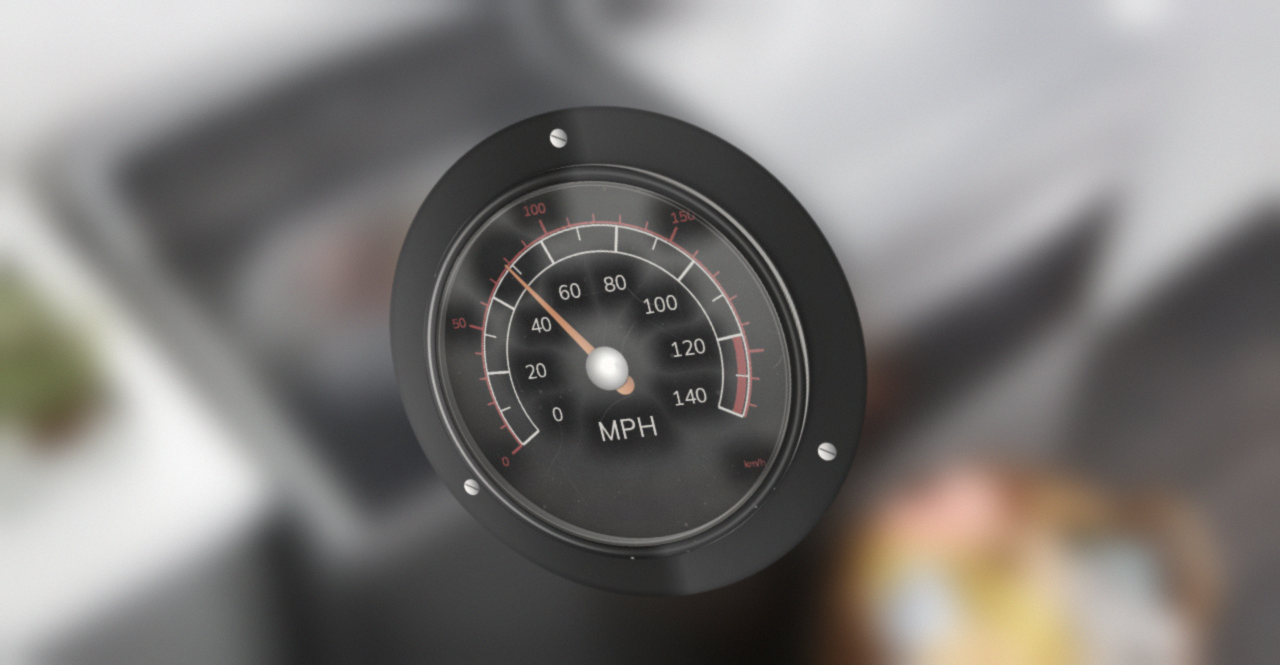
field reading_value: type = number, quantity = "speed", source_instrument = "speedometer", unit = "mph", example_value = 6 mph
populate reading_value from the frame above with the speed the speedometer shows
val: 50 mph
